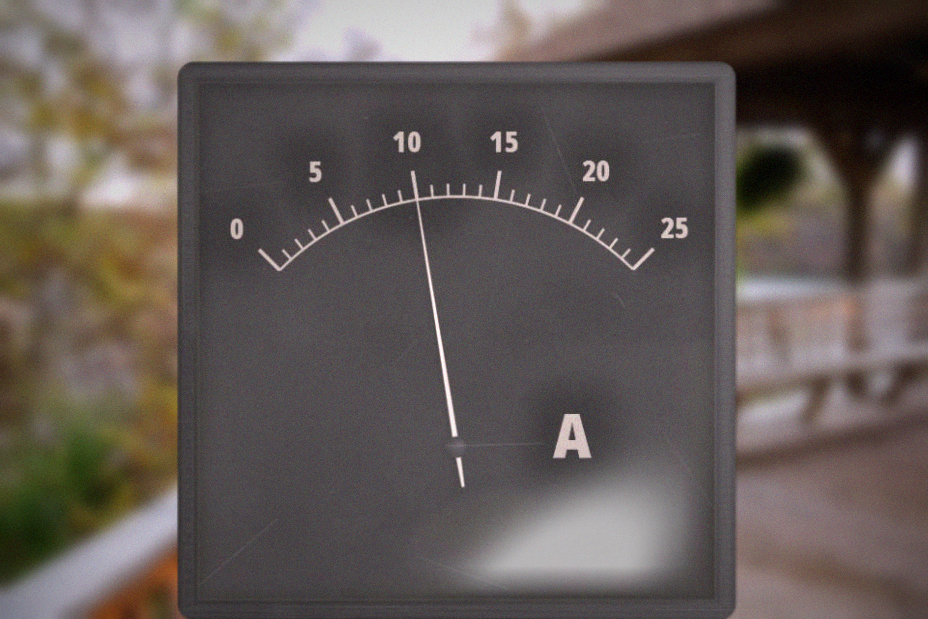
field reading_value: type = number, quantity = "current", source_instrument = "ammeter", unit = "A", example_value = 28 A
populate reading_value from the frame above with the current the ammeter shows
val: 10 A
